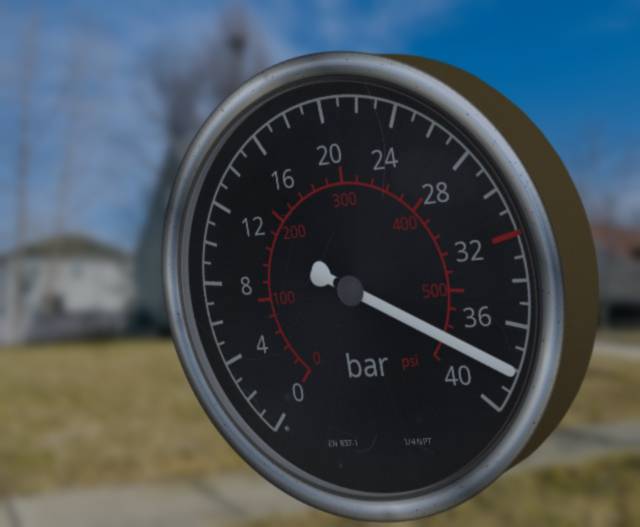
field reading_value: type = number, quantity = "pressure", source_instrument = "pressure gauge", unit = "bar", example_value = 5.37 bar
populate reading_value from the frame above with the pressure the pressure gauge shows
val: 38 bar
